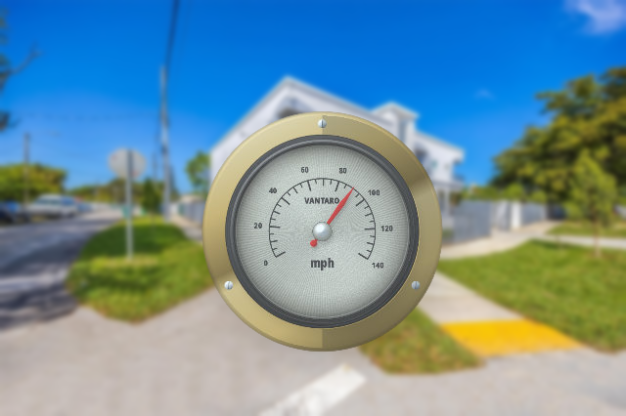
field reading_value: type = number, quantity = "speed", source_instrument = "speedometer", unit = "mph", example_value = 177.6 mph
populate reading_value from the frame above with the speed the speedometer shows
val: 90 mph
